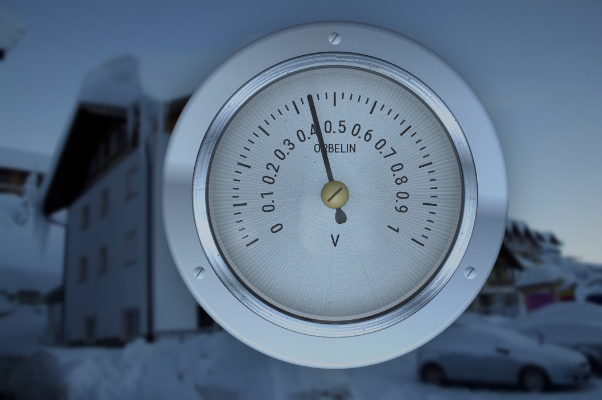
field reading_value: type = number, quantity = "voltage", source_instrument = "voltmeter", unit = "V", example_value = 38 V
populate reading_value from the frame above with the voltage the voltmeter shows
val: 0.44 V
